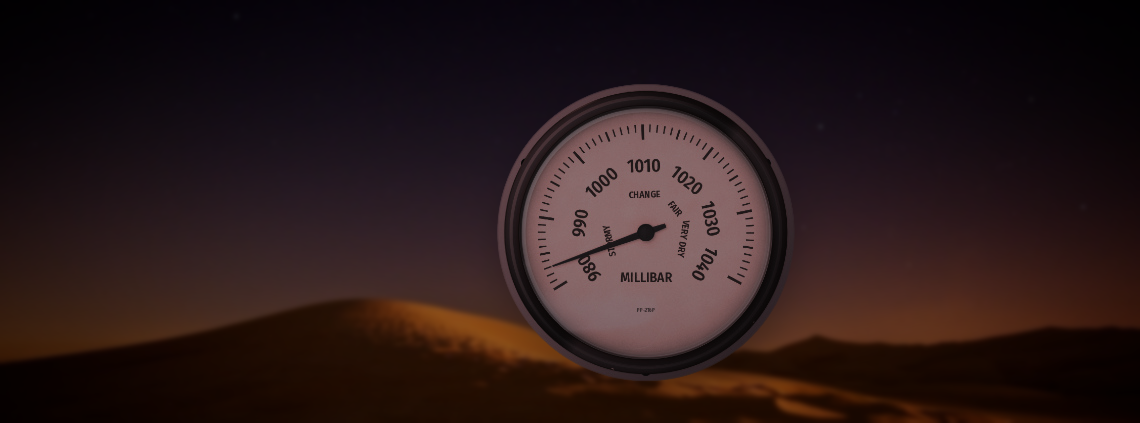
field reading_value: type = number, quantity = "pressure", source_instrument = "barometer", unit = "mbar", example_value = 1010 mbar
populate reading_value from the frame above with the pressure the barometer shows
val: 983 mbar
